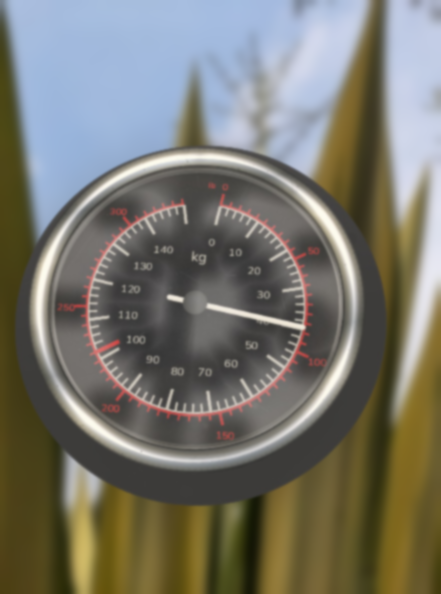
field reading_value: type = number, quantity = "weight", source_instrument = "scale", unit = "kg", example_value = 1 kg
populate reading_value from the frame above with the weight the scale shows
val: 40 kg
